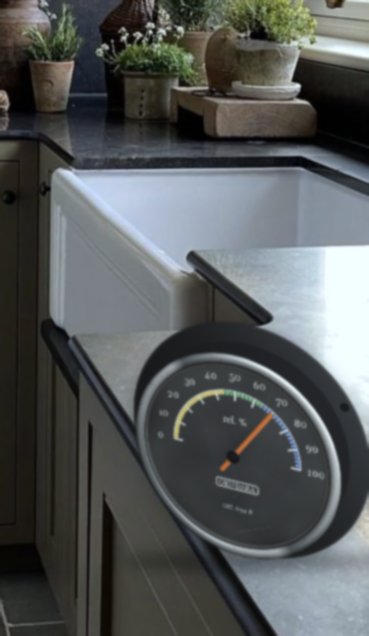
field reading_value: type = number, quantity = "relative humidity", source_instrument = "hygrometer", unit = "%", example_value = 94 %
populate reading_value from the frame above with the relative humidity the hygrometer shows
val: 70 %
